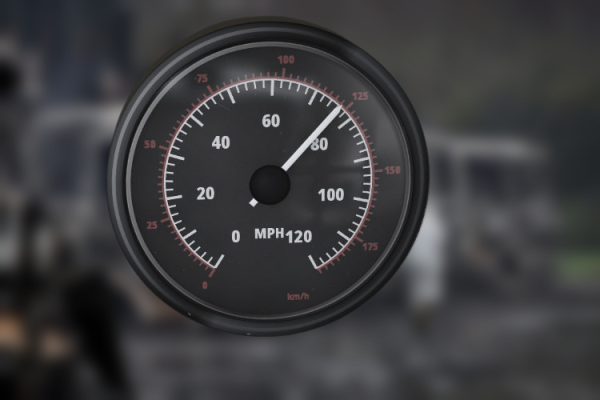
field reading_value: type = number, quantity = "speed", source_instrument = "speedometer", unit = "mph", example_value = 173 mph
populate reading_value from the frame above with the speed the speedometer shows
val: 76 mph
